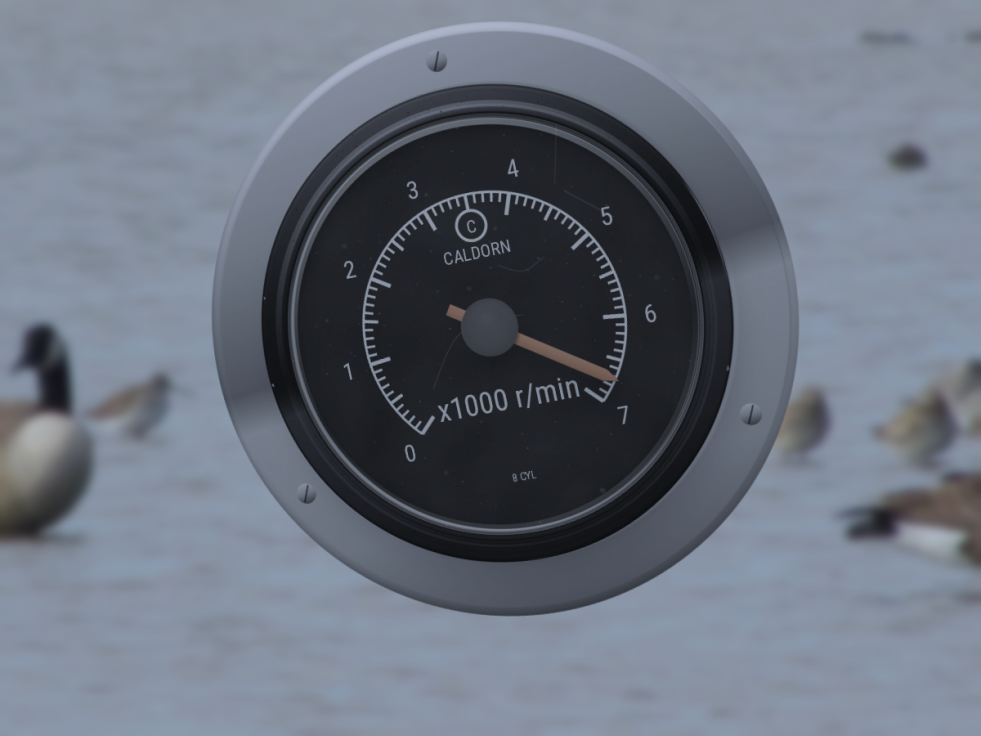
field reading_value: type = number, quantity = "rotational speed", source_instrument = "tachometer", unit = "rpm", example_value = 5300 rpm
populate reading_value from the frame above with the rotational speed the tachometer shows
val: 6700 rpm
